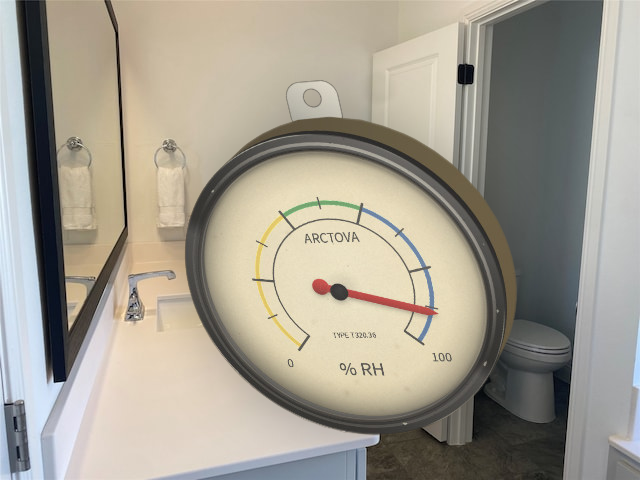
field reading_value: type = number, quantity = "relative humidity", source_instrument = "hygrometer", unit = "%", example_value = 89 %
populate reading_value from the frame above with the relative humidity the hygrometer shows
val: 90 %
